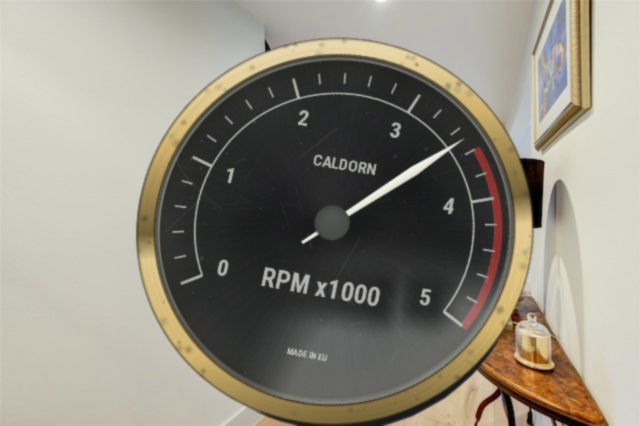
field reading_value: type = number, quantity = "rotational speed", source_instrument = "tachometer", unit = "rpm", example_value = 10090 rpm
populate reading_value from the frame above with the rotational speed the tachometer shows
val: 3500 rpm
